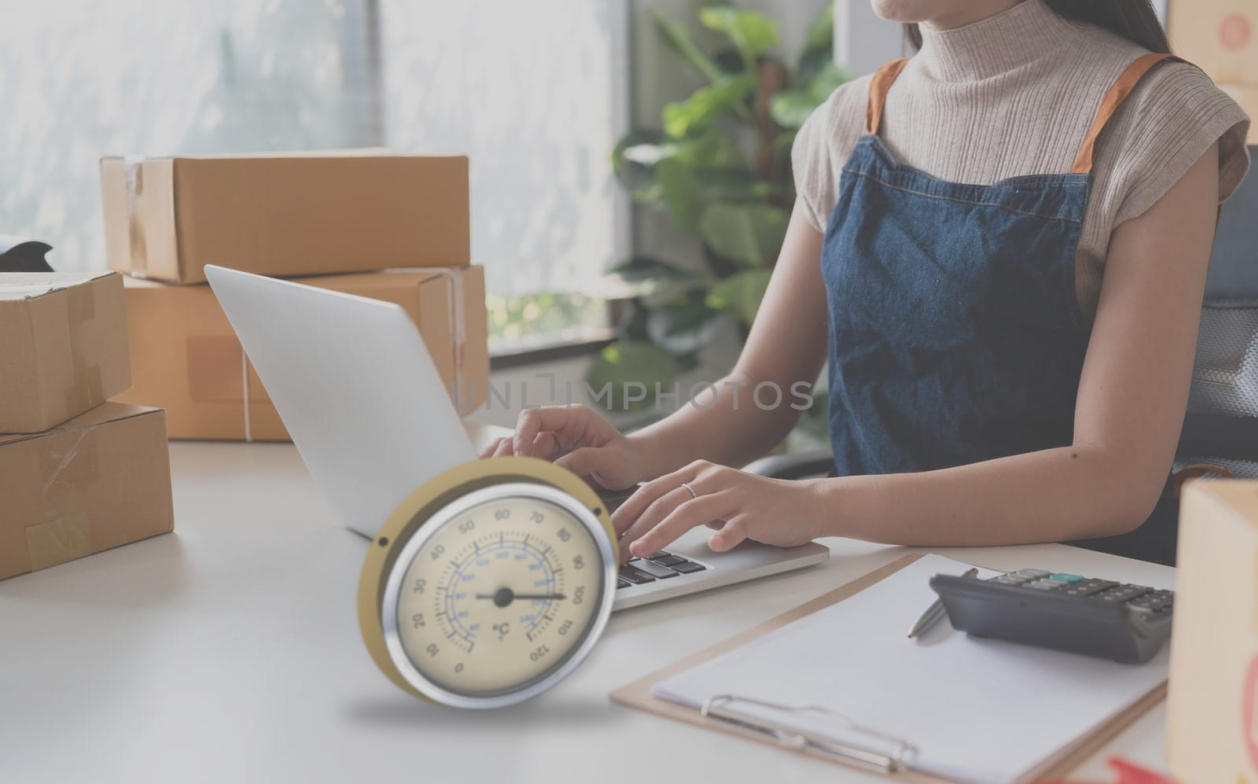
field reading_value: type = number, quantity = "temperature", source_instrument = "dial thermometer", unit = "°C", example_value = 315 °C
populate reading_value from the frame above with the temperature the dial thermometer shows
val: 100 °C
